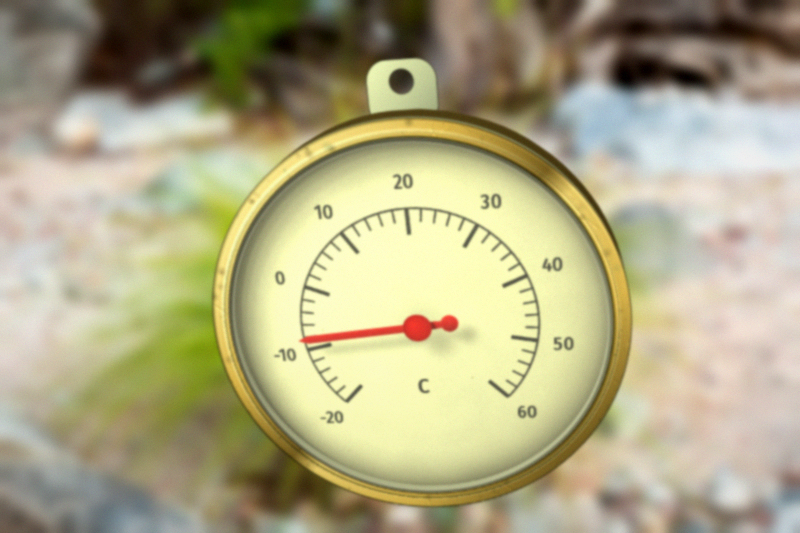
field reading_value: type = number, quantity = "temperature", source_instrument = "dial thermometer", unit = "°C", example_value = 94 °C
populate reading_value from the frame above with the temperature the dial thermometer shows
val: -8 °C
